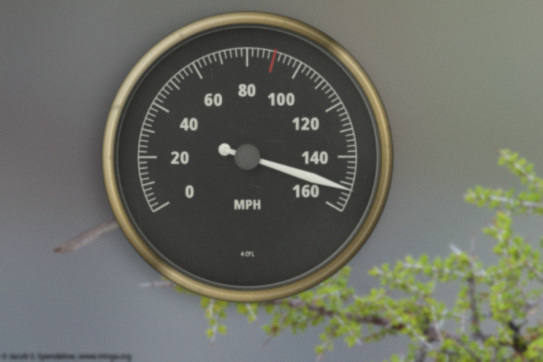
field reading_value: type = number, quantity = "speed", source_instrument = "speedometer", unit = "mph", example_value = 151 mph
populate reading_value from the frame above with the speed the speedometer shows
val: 152 mph
